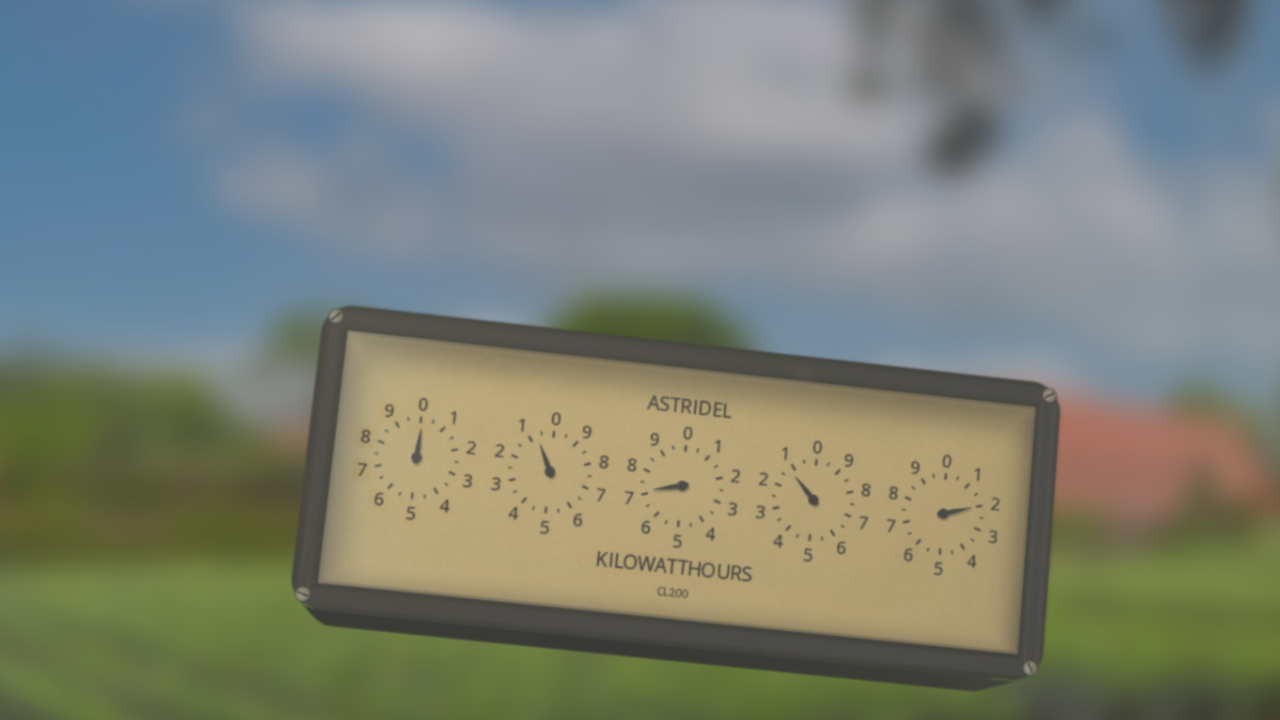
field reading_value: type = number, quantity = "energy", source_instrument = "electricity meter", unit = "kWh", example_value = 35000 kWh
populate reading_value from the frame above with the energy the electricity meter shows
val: 712 kWh
